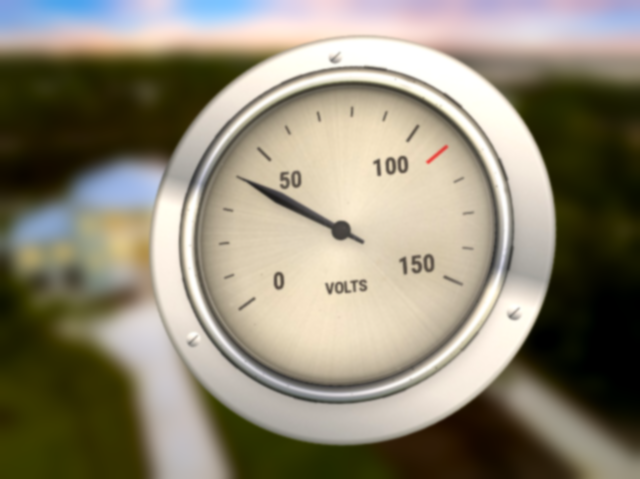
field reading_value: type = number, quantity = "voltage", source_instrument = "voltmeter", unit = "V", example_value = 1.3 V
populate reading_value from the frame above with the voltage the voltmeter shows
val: 40 V
